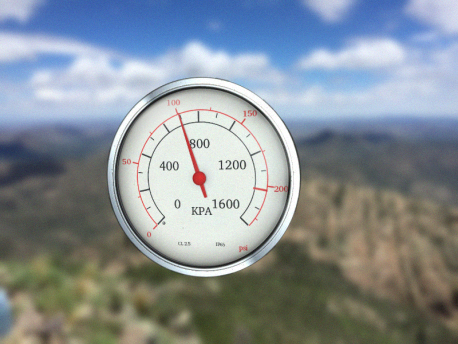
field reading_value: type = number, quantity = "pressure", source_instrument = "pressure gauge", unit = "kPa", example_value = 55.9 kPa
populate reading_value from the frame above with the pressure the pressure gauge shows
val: 700 kPa
